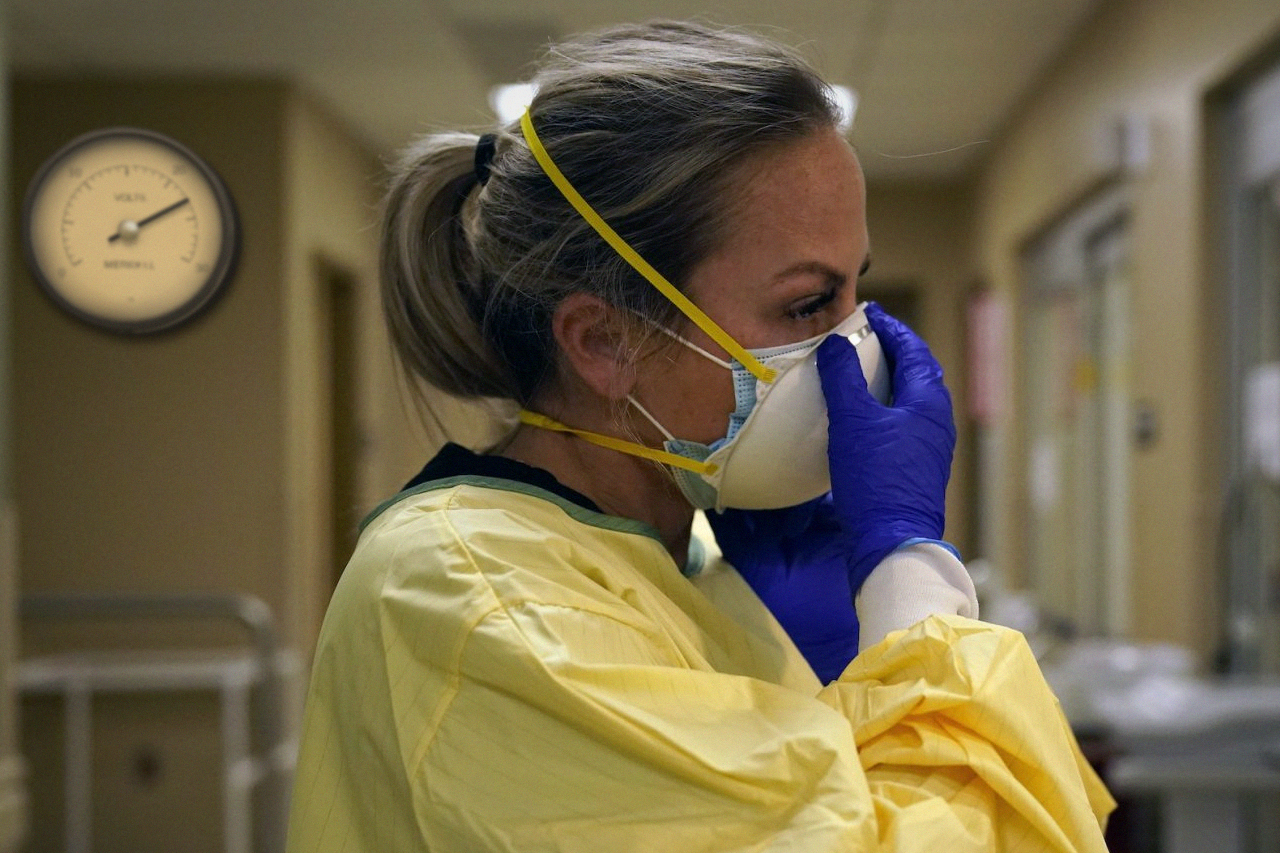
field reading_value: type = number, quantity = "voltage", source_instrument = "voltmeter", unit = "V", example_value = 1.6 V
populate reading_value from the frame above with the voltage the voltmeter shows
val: 23 V
